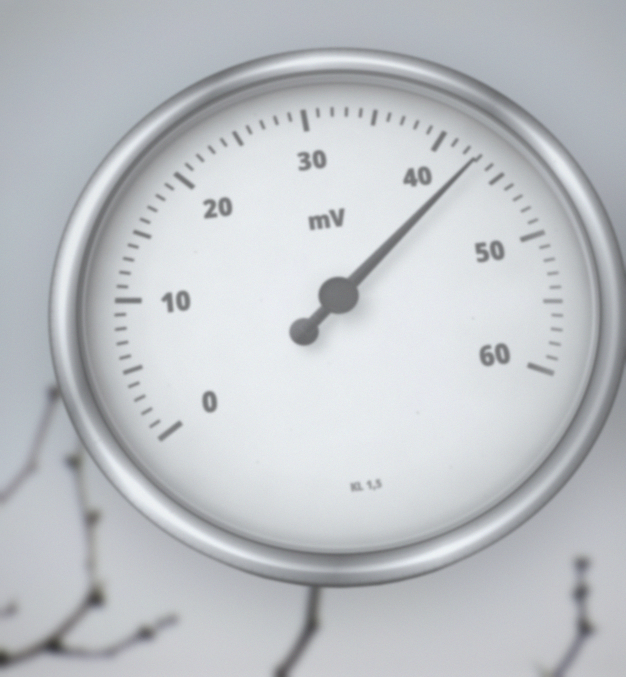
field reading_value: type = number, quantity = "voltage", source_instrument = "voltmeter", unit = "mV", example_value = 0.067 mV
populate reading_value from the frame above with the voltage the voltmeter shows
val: 43 mV
